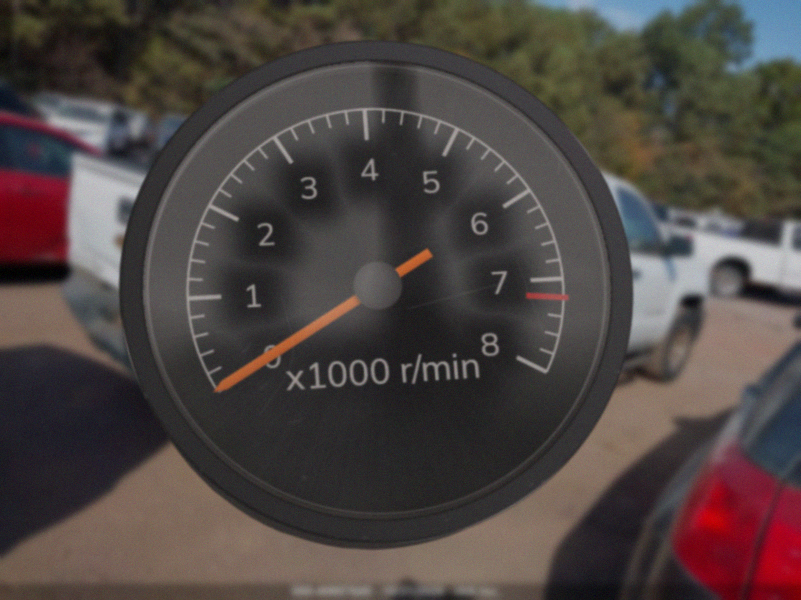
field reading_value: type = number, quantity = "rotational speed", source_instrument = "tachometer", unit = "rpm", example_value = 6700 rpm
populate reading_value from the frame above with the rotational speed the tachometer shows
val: 0 rpm
